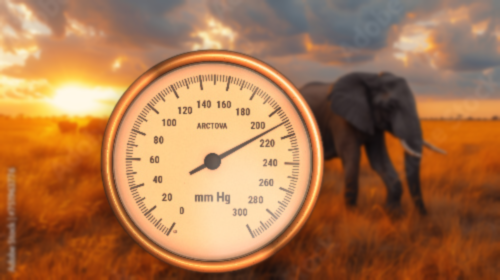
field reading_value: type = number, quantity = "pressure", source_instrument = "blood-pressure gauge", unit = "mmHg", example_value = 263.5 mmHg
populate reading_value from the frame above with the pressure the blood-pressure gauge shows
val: 210 mmHg
